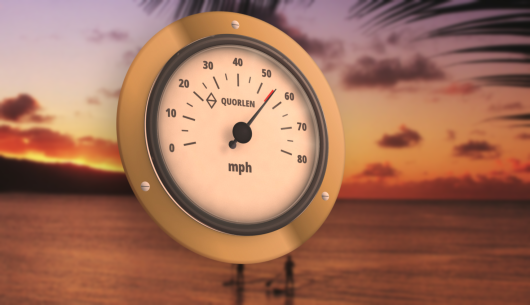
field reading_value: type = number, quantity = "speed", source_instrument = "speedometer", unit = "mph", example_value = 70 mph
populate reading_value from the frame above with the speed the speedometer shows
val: 55 mph
